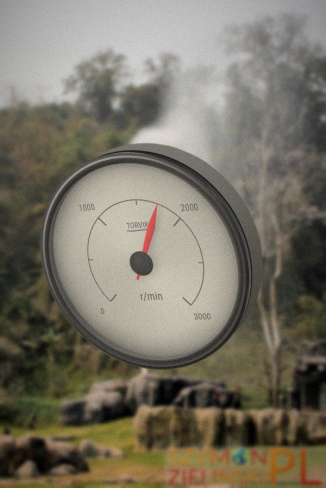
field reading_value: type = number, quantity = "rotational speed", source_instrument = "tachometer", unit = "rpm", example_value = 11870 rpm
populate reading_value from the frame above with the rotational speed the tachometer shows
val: 1750 rpm
